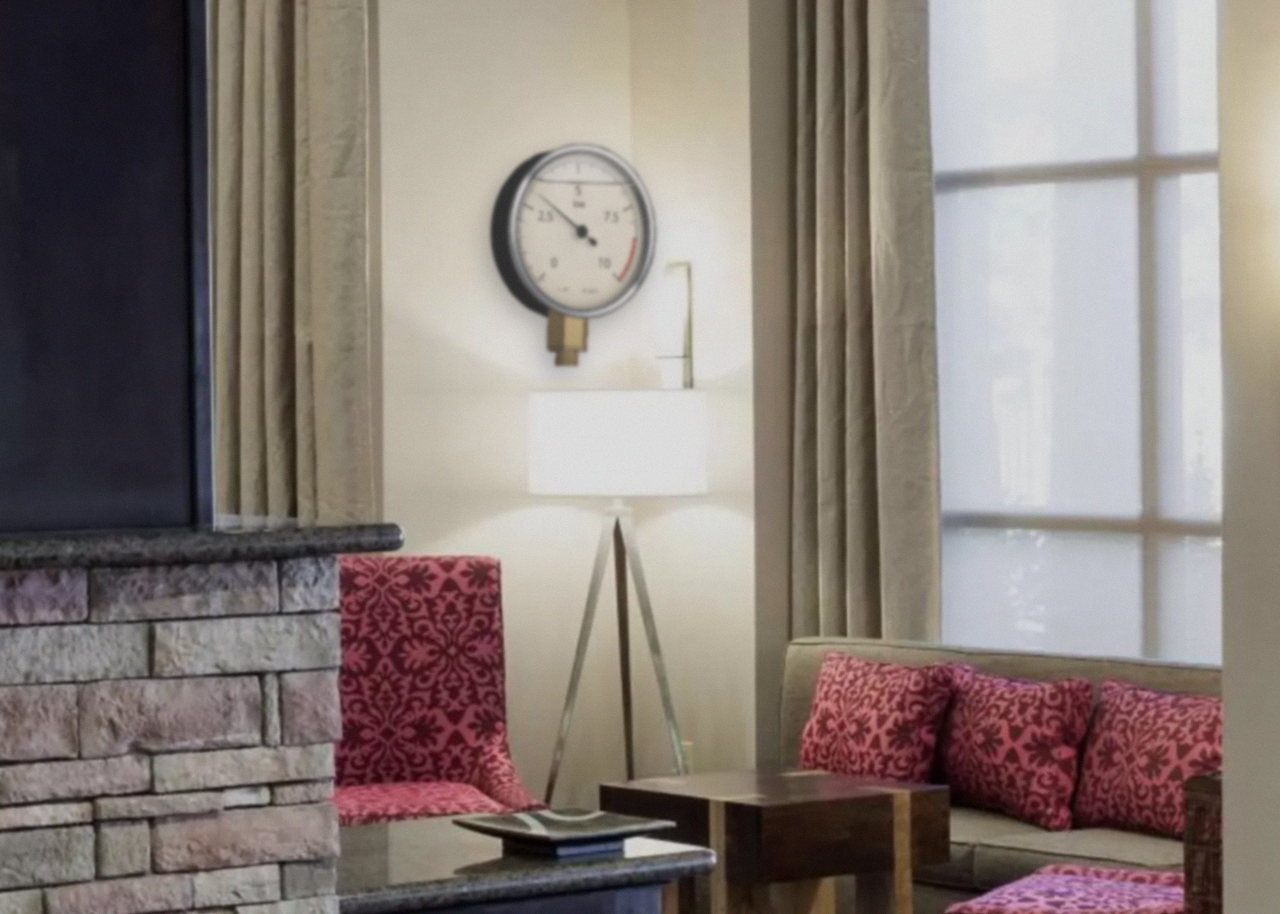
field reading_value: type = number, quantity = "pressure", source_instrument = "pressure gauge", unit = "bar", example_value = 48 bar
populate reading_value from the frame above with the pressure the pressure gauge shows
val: 3 bar
